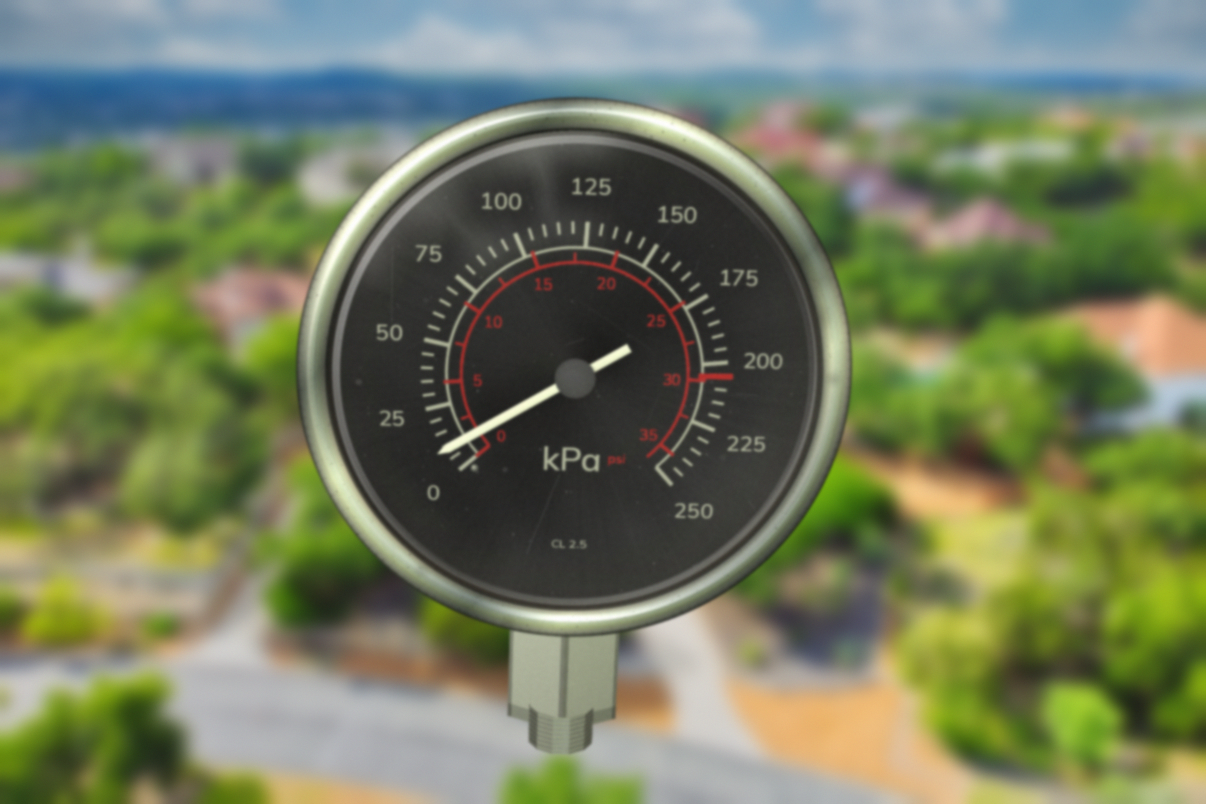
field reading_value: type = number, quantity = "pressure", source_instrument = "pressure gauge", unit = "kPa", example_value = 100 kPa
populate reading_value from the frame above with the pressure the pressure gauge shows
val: 10 kPa
